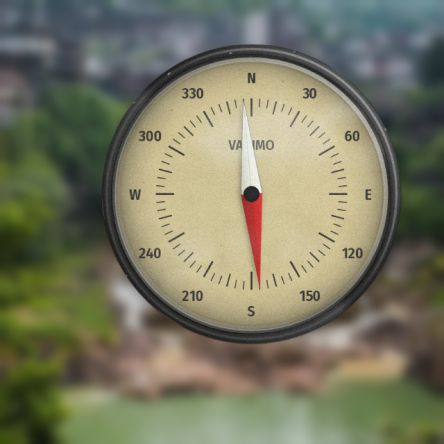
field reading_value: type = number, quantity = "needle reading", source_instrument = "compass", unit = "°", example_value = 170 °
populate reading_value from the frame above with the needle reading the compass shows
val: 175 °
